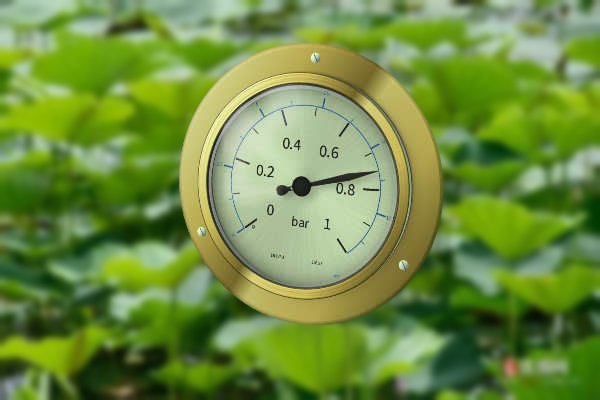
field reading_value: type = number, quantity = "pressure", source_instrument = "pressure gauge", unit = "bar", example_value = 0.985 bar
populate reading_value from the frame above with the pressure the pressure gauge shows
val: 0.75 bar
